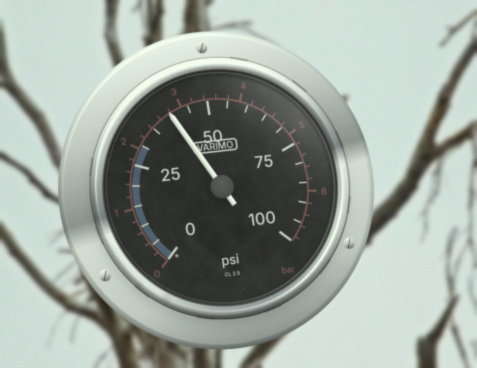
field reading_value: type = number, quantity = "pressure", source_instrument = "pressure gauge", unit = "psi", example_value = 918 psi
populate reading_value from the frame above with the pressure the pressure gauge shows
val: 40 psi
